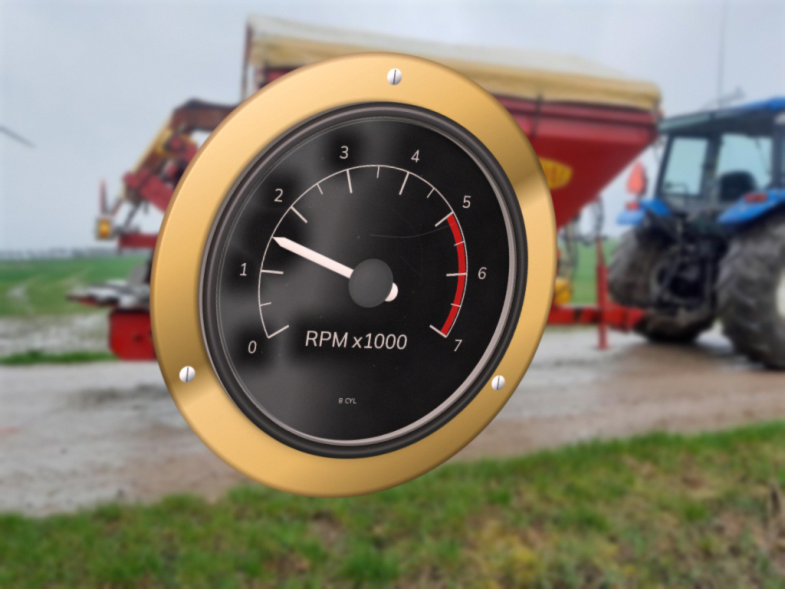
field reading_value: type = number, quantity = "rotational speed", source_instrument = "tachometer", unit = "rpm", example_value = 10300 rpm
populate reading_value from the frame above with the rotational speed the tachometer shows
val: 1500 rpm
